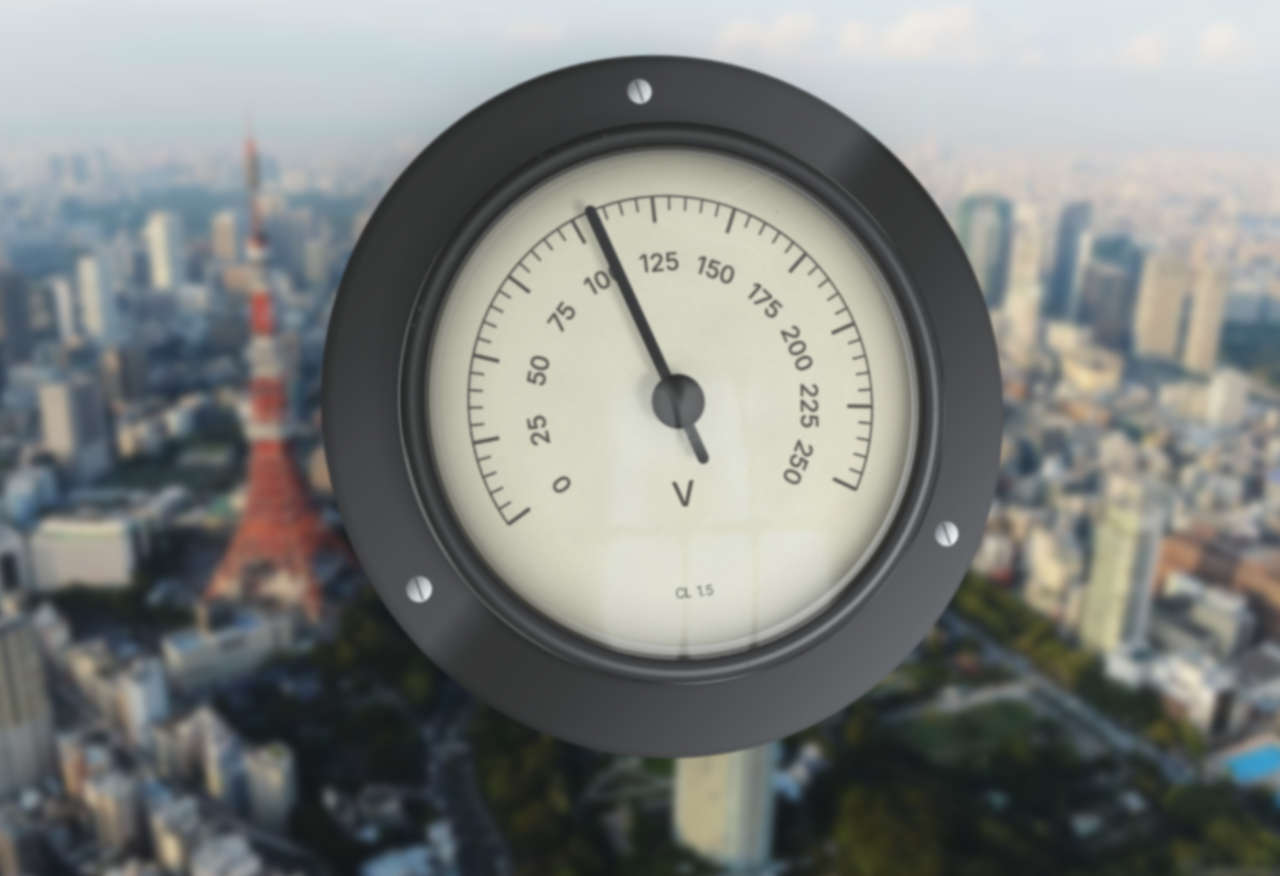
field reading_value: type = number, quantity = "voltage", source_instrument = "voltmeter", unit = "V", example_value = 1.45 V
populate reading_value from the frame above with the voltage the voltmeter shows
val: 105 V
